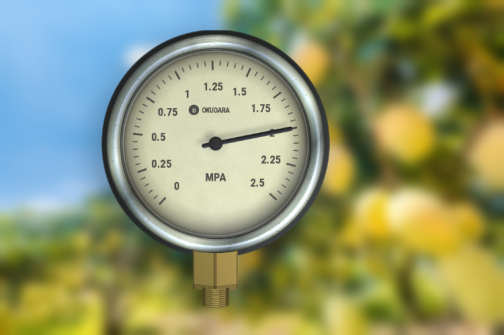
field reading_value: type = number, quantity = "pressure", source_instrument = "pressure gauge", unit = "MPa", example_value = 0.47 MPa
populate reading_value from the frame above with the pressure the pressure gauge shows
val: 2 MPa
